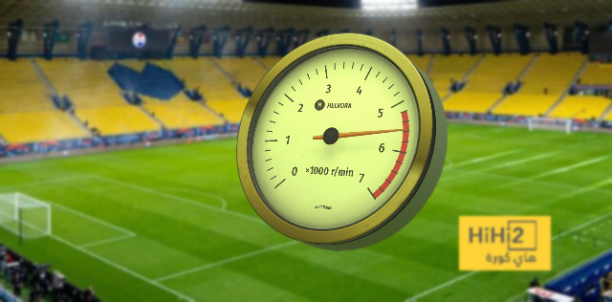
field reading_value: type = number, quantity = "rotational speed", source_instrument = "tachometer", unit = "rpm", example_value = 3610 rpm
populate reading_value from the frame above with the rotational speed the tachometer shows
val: 5600 rpm
